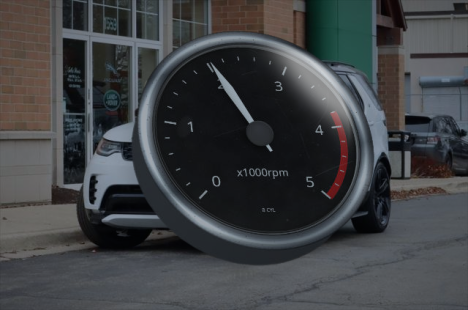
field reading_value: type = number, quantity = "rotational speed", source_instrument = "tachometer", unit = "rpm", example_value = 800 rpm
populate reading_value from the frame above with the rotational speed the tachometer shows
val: 2000 rpm
